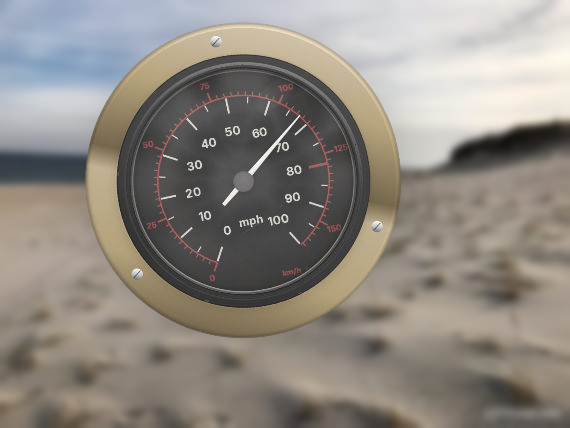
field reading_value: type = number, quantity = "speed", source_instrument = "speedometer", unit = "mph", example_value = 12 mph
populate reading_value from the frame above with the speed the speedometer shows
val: 67.5 mph
